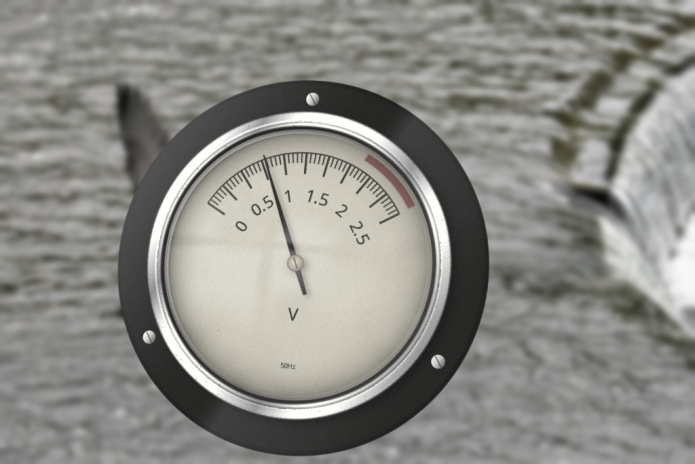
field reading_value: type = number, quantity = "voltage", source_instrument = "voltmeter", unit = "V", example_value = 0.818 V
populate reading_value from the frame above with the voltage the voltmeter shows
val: 0.8 V
